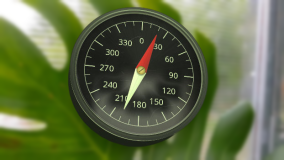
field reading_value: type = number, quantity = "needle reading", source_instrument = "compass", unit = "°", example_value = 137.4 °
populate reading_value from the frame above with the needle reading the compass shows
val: 20 °
